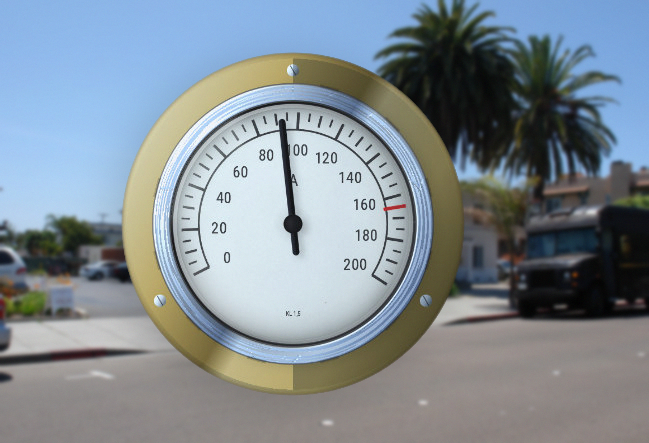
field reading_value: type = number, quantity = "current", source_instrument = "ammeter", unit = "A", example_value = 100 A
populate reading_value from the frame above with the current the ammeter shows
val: 92.5 A
